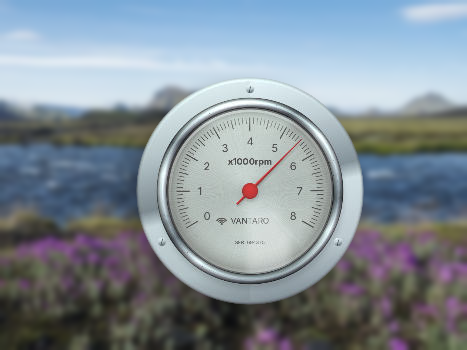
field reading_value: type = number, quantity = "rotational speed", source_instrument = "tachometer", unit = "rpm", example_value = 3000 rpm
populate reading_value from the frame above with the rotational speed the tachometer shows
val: 5500 rpm
